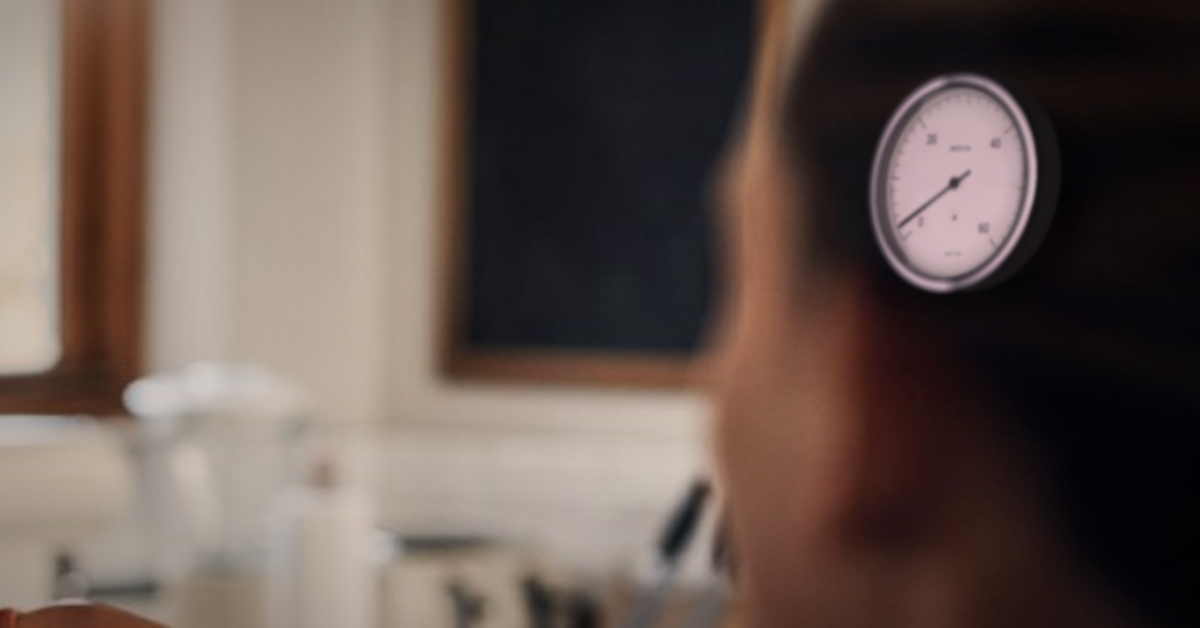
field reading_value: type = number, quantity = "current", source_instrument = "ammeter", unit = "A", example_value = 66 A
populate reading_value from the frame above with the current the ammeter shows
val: 2 A
